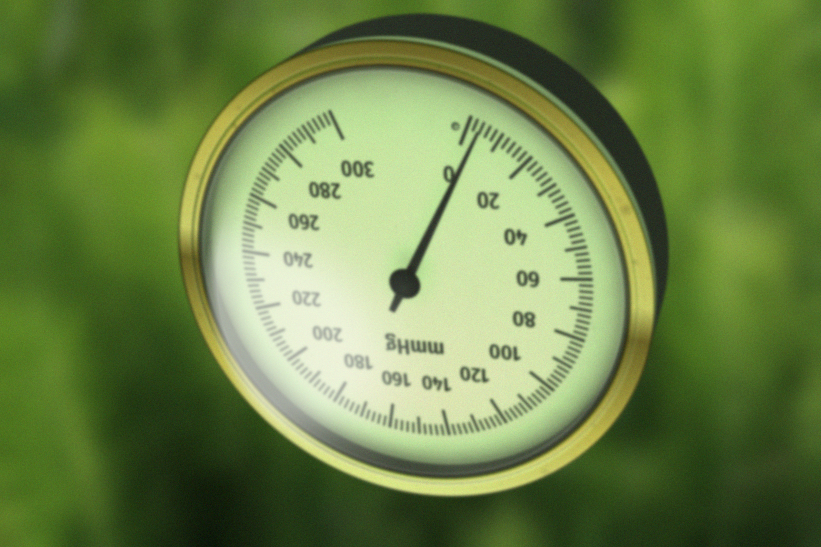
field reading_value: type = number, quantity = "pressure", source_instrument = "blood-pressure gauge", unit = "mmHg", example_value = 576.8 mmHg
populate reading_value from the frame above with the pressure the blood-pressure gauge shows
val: 4 mmHg
